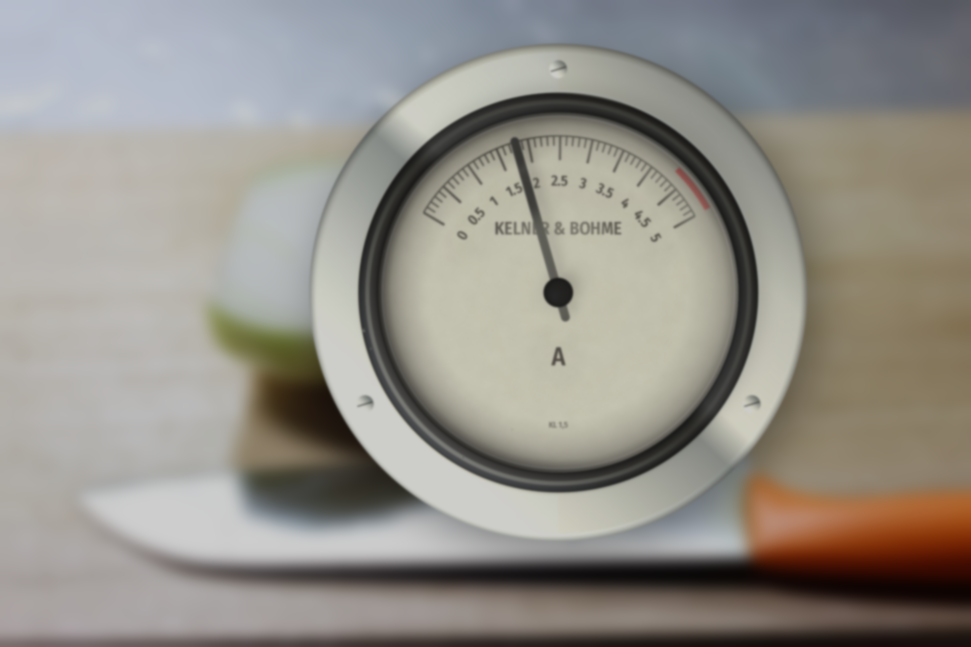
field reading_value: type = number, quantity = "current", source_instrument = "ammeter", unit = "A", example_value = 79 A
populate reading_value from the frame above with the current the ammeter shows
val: 1.8 A
